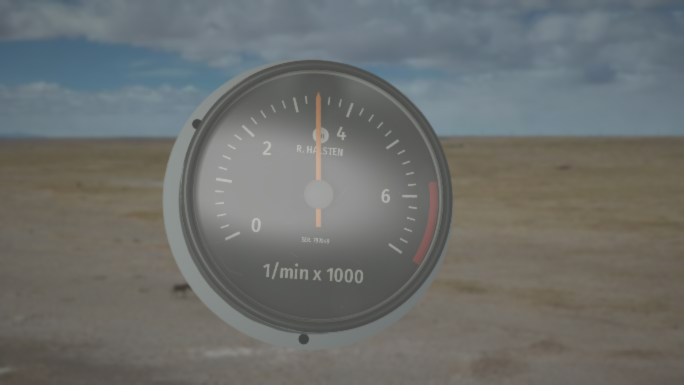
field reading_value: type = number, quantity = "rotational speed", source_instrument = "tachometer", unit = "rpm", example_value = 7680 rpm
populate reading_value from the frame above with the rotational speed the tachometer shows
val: 3400 rpm
